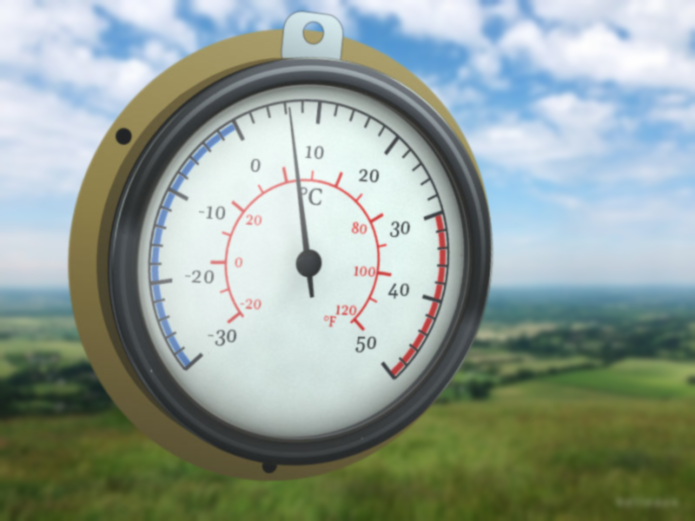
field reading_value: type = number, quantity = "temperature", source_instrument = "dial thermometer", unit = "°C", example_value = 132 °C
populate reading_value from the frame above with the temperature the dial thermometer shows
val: 6 °C
